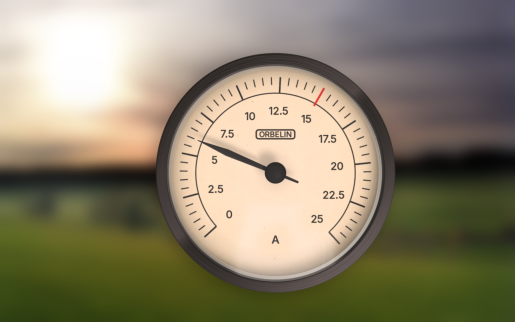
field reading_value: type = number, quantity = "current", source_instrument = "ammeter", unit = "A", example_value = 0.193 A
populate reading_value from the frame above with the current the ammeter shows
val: 6 A
